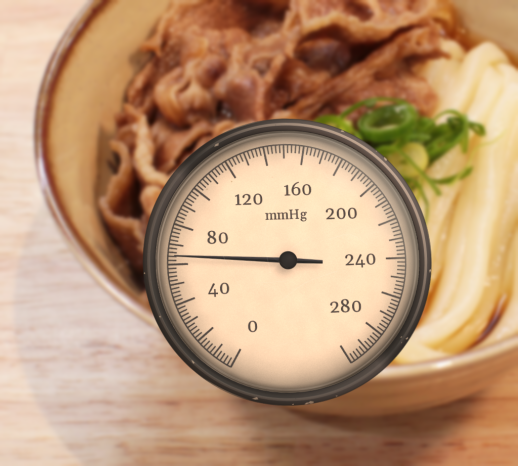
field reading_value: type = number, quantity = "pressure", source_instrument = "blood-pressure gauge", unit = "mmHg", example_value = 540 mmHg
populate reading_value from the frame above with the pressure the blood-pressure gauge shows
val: 64 mmHg
